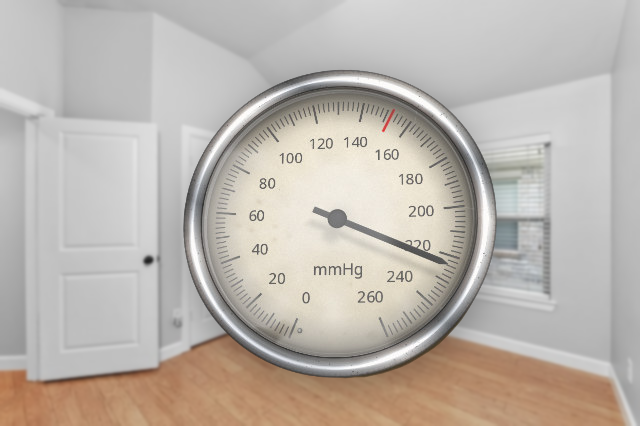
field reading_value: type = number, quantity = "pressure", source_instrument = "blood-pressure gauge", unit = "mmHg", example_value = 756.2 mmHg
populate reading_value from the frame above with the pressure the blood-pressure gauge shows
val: 224 mmHg
